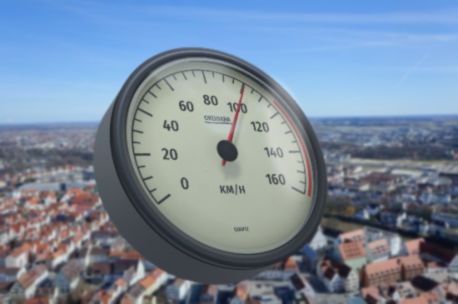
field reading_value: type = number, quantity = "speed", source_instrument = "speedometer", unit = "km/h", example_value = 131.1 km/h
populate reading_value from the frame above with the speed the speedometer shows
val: 100 km/h
